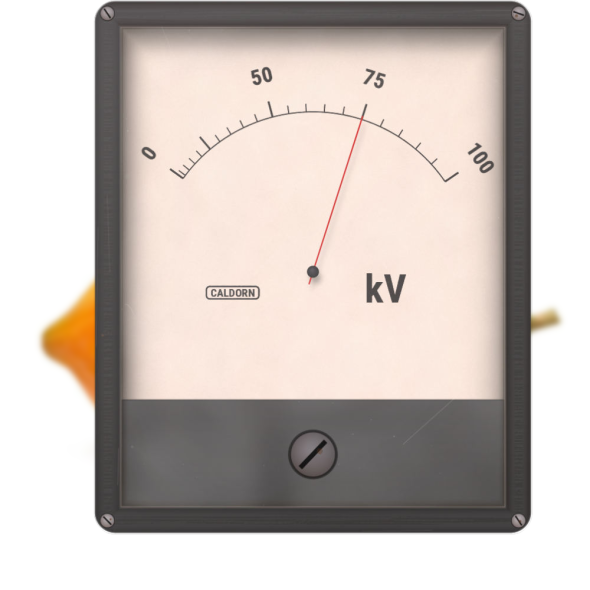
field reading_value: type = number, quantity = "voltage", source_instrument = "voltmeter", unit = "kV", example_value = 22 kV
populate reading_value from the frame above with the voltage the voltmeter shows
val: 75 kV
